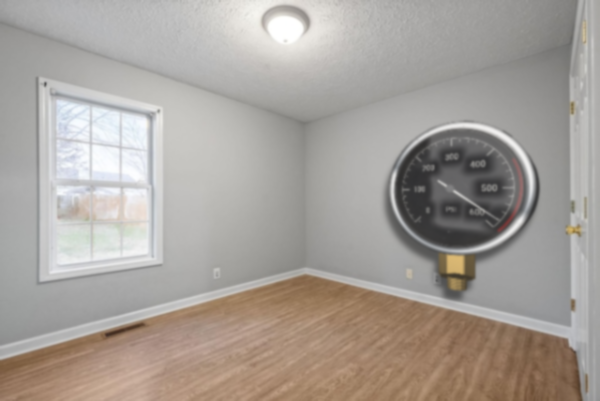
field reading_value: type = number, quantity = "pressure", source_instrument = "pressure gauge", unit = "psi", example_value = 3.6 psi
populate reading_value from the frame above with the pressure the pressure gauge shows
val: 580 psi
